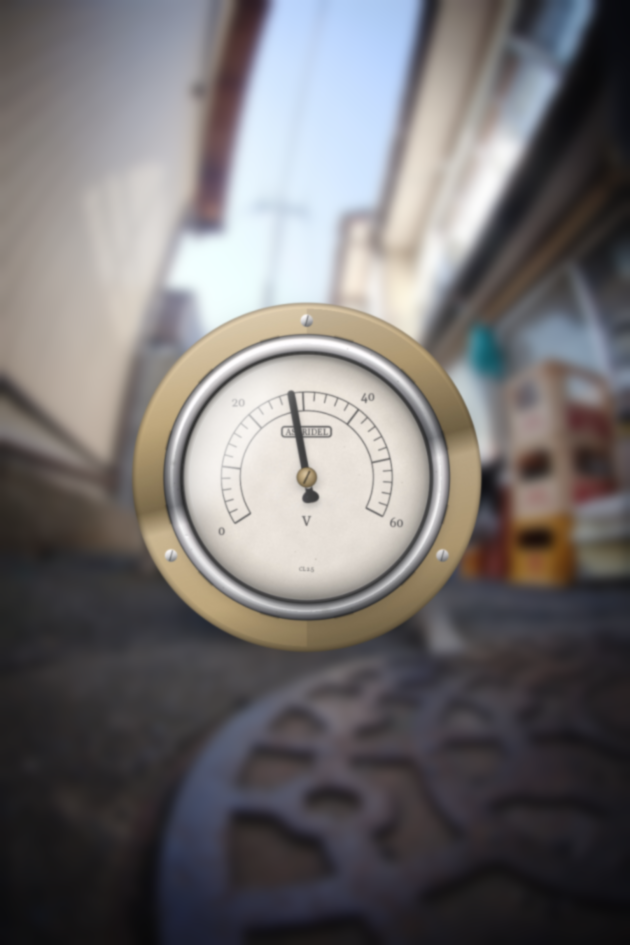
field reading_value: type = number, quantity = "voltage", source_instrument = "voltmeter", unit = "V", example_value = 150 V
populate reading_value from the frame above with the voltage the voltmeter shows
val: 28 V
